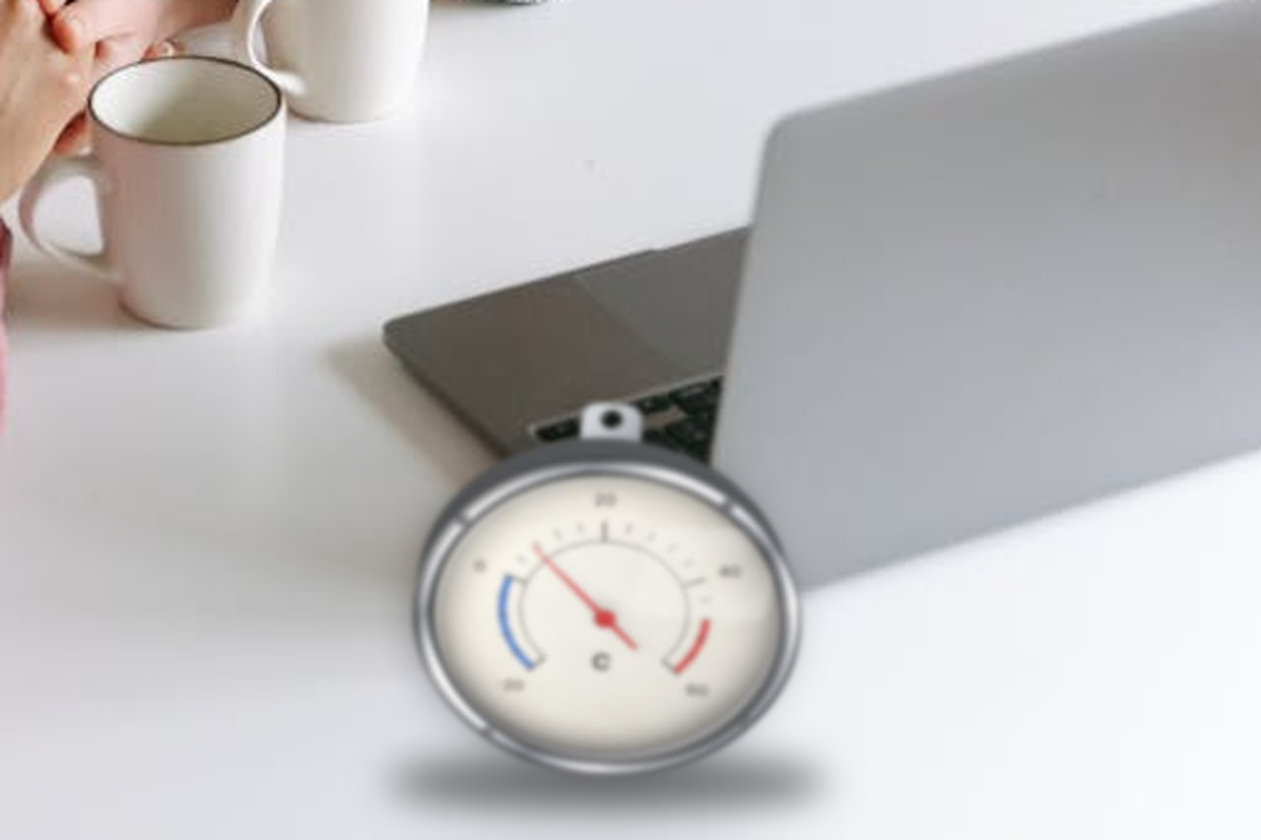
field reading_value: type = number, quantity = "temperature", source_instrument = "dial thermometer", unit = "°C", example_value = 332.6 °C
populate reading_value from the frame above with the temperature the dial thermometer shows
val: 8 °C
